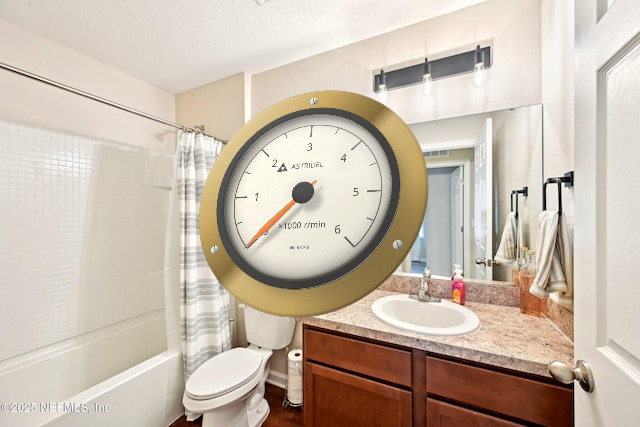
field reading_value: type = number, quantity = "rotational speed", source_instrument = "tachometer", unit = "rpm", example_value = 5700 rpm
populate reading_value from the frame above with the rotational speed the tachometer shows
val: 0 rpm
